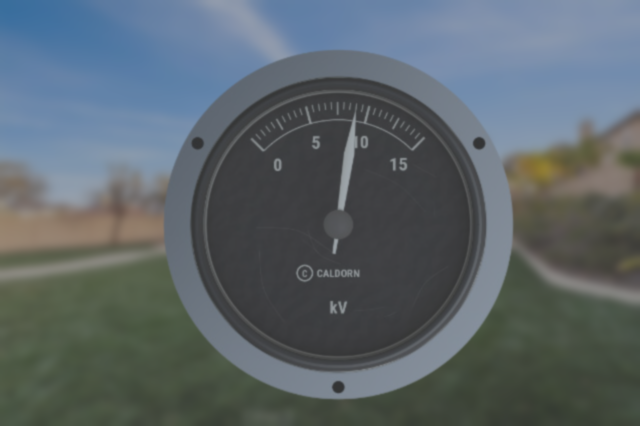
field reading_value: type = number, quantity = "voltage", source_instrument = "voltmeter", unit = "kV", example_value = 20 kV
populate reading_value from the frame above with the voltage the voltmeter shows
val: 9 kV
